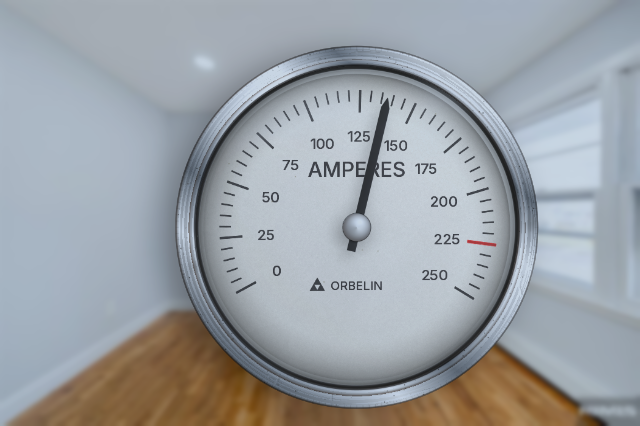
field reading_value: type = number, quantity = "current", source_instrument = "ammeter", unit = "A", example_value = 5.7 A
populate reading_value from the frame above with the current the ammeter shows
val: 137.5 A
